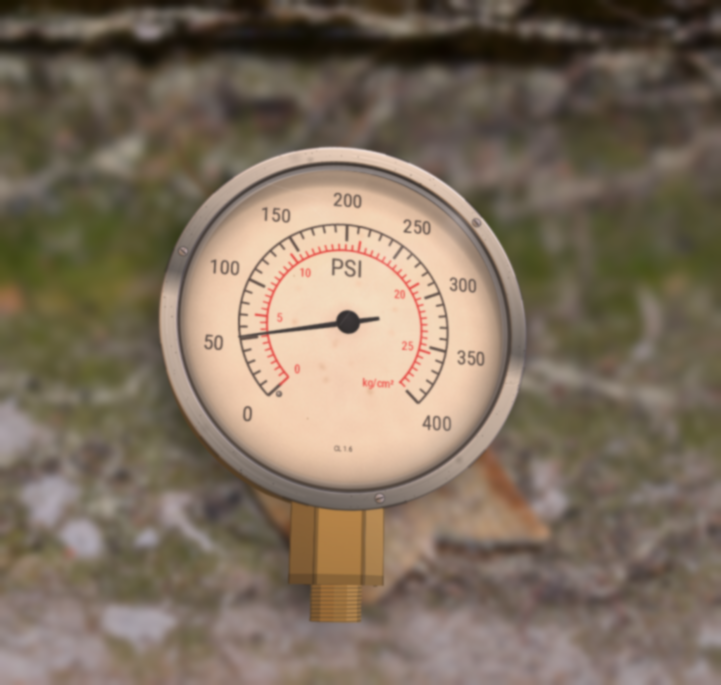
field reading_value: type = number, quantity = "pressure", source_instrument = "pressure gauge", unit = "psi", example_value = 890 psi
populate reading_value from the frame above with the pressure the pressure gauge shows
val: 50 psi
